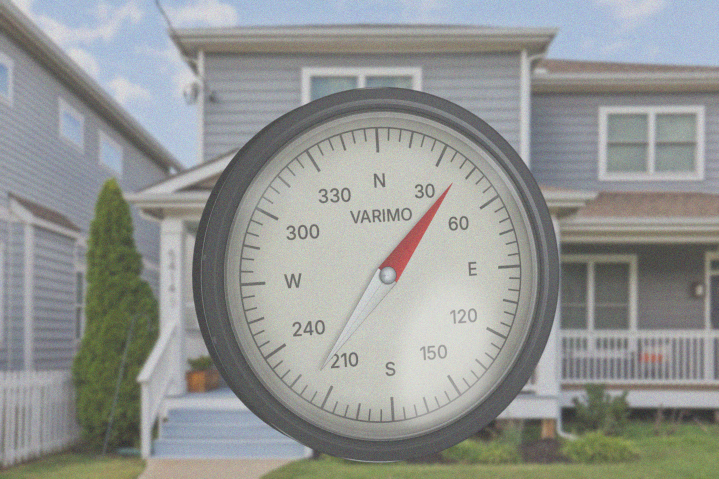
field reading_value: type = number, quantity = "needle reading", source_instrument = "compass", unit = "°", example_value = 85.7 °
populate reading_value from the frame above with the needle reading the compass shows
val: 40 °
